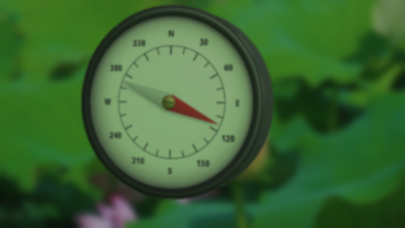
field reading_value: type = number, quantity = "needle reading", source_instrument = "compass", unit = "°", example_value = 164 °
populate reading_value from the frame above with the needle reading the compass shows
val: 112.5 °
